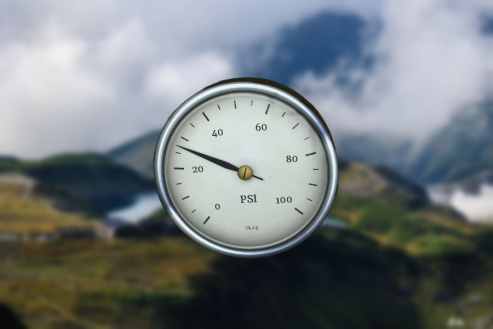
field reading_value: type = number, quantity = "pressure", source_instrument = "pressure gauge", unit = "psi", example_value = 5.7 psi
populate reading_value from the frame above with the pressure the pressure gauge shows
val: 27.5 psi
